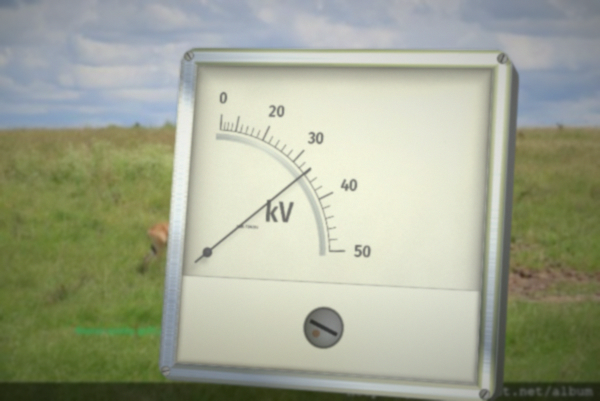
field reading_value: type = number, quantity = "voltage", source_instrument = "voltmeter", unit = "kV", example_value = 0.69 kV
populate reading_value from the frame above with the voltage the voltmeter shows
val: 34 kV
